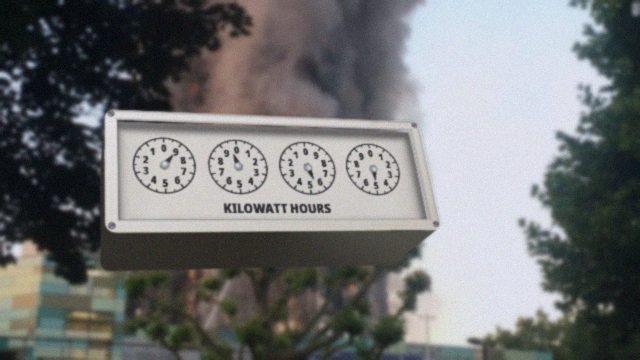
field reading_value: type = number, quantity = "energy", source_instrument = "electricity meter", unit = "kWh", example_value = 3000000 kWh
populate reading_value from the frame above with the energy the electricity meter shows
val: 8955 kWh
